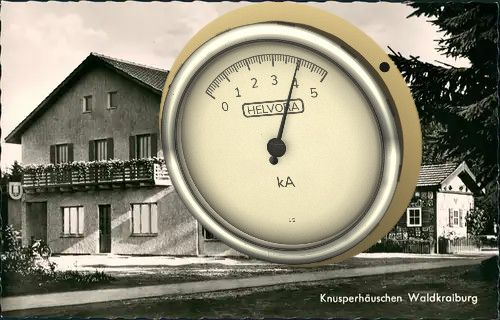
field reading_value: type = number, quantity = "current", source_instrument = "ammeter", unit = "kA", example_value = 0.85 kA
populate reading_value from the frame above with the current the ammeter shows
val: 4 kA
